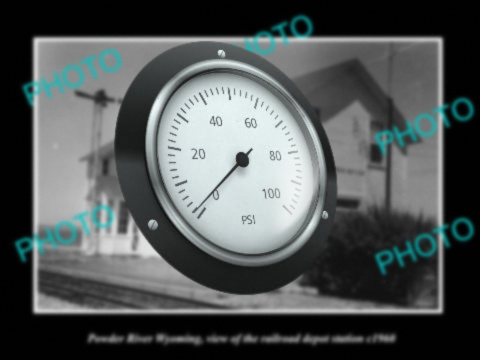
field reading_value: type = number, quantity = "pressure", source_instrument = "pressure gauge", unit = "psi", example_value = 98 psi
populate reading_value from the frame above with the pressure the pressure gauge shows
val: 2 psi
